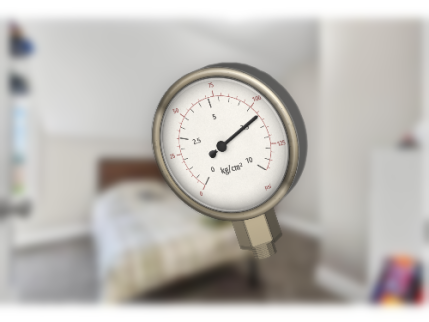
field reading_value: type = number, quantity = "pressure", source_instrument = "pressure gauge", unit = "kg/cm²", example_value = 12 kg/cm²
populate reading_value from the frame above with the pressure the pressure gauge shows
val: 7.5 kg/cm²
